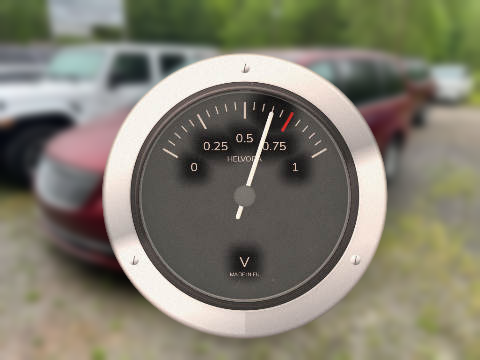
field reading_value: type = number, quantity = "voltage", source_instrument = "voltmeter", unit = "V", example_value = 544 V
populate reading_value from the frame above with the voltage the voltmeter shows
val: 0.65 V
